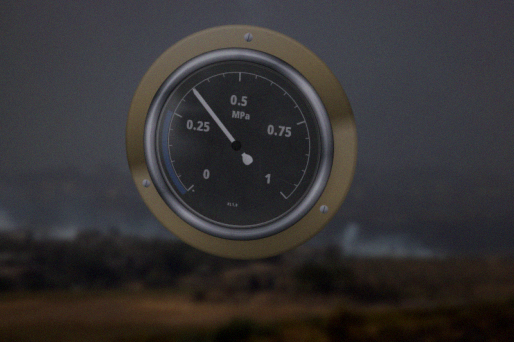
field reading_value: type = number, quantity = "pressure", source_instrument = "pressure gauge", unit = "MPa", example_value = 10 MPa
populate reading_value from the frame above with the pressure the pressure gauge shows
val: 0.35 MPa
